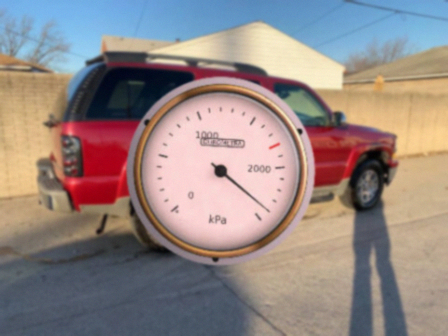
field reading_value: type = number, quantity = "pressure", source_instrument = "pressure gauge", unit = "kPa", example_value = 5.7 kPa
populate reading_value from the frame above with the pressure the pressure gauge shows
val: 2400 kPa
